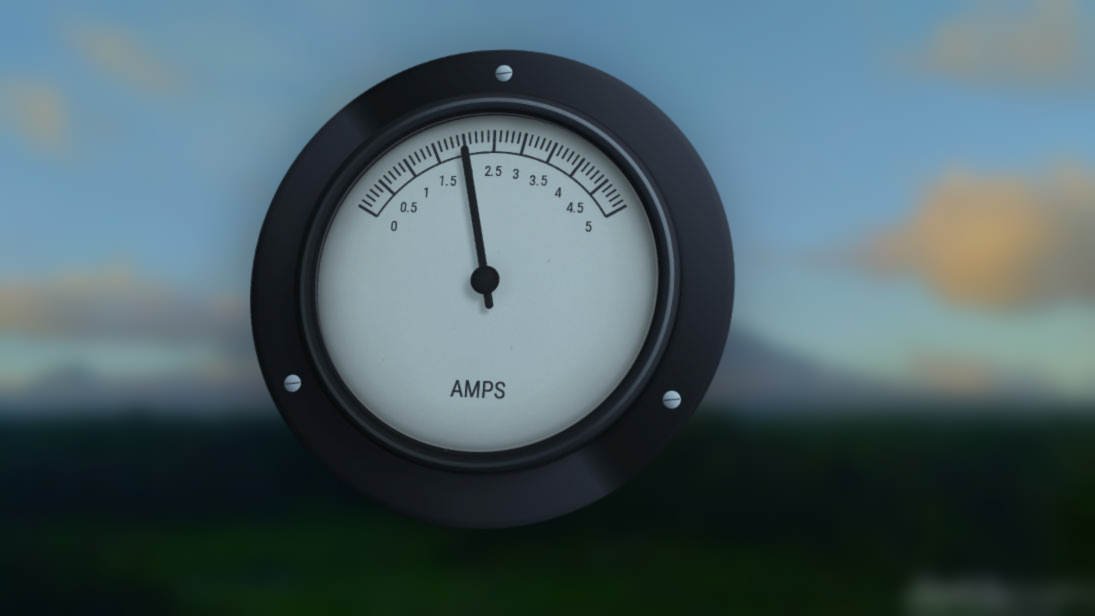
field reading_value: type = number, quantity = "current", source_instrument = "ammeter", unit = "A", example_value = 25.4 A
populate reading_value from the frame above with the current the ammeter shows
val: 2 A
